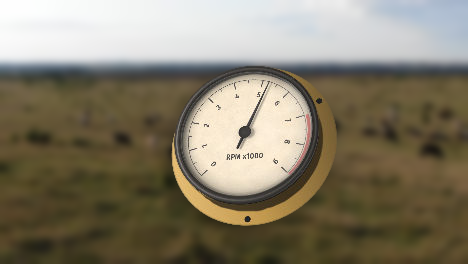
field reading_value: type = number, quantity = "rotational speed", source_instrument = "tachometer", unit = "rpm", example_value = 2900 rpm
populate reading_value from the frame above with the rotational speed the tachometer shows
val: 5250 rpm
